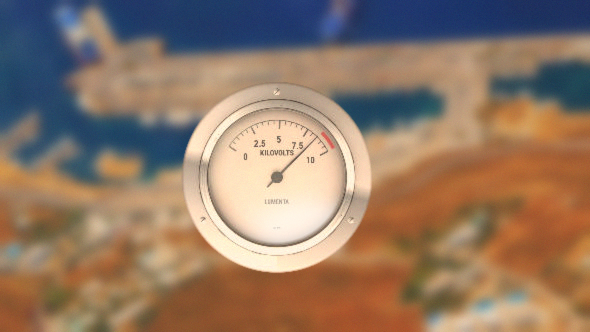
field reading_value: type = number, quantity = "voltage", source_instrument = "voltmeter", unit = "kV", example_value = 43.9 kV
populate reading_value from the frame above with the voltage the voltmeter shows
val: 8.5 kV
